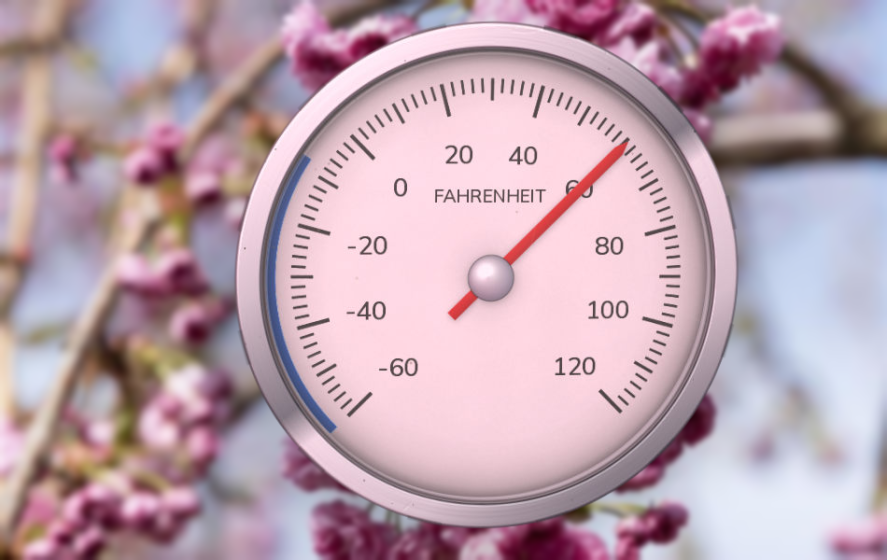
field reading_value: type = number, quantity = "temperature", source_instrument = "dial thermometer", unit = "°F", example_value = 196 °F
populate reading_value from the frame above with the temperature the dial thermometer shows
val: 60 °F
